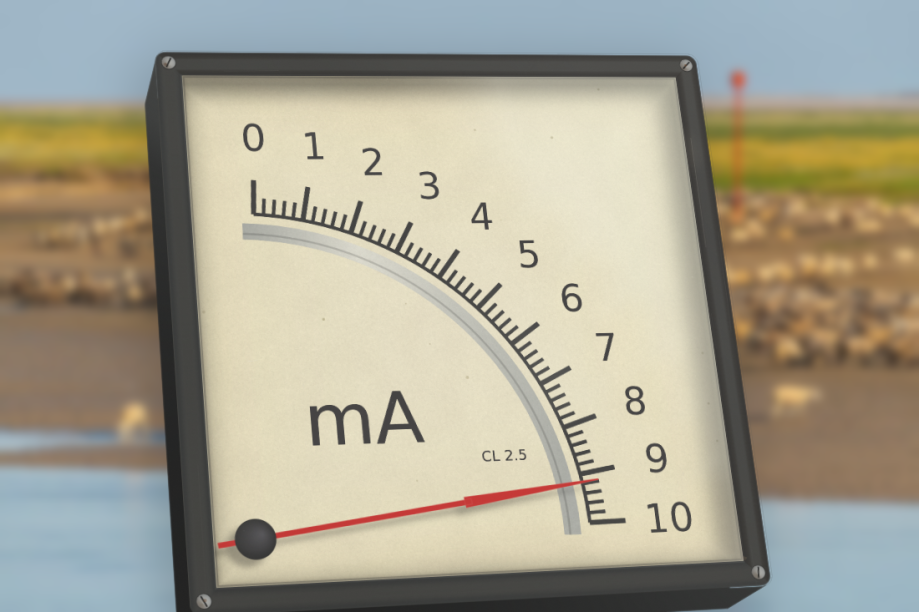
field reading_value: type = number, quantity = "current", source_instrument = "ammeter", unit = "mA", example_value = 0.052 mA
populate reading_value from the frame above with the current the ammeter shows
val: 9.2 mA
